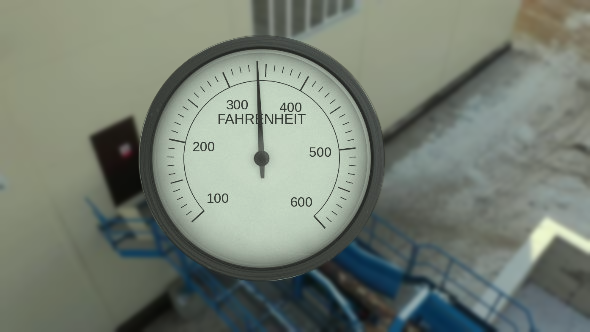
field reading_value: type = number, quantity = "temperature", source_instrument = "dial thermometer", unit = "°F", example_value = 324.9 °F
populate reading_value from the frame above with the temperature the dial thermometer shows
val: 340 °F
